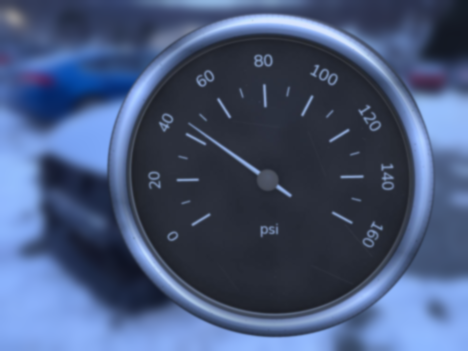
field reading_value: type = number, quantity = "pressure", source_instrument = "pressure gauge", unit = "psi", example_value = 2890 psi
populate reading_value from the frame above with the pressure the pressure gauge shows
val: 45 psi
